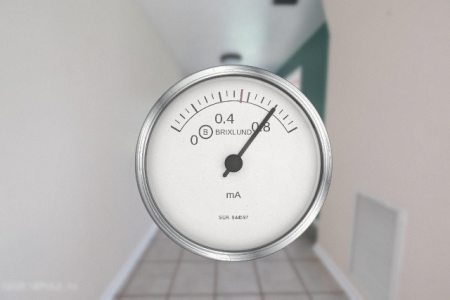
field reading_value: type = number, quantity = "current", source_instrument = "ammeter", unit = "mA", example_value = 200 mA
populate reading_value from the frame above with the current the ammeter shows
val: 0.8 mA
